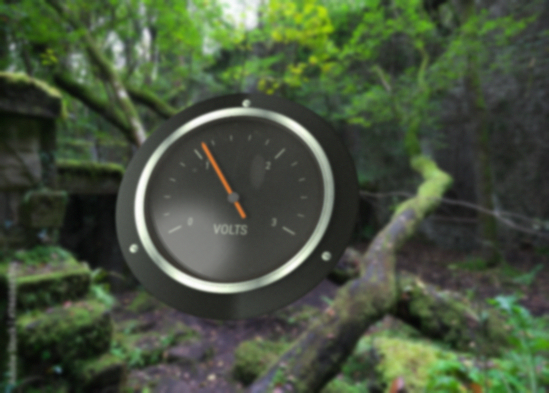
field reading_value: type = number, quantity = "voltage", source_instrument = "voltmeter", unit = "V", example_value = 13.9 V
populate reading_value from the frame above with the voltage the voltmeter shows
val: 1.1 V
